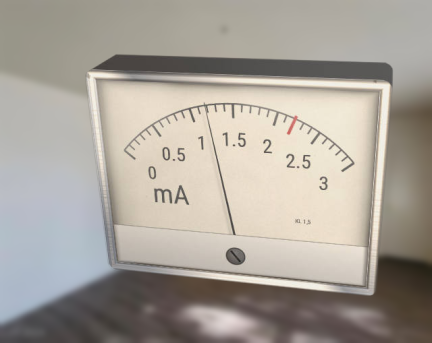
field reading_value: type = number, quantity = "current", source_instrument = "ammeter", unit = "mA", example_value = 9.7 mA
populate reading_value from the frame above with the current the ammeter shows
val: 1.2 mA
